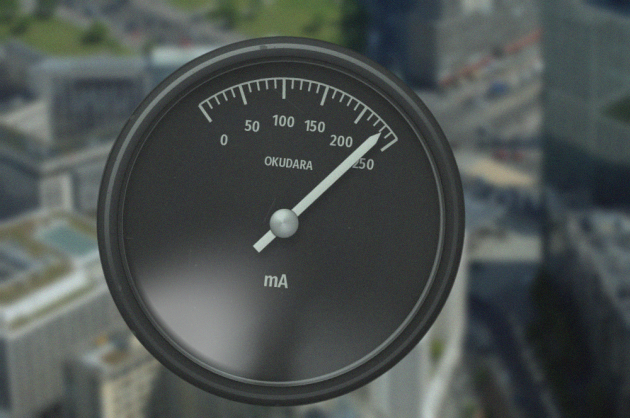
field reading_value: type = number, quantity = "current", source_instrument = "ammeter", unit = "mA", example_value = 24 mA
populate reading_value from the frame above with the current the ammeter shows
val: 230 mA
